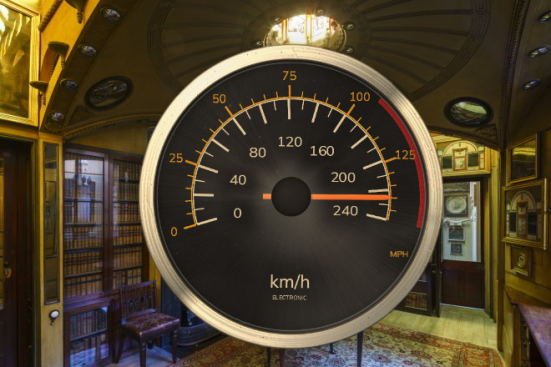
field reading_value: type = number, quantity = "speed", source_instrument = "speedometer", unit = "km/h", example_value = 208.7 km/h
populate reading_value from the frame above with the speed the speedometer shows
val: 225 km/h
